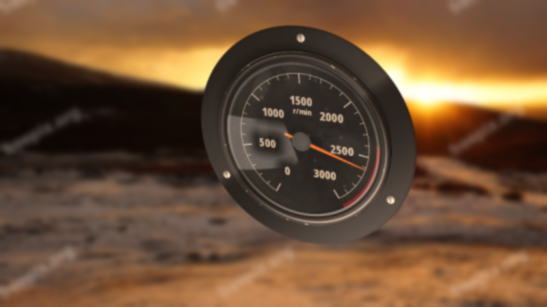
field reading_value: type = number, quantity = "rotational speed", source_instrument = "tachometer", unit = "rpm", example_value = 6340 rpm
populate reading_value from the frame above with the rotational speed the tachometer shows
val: 2600 rpm
